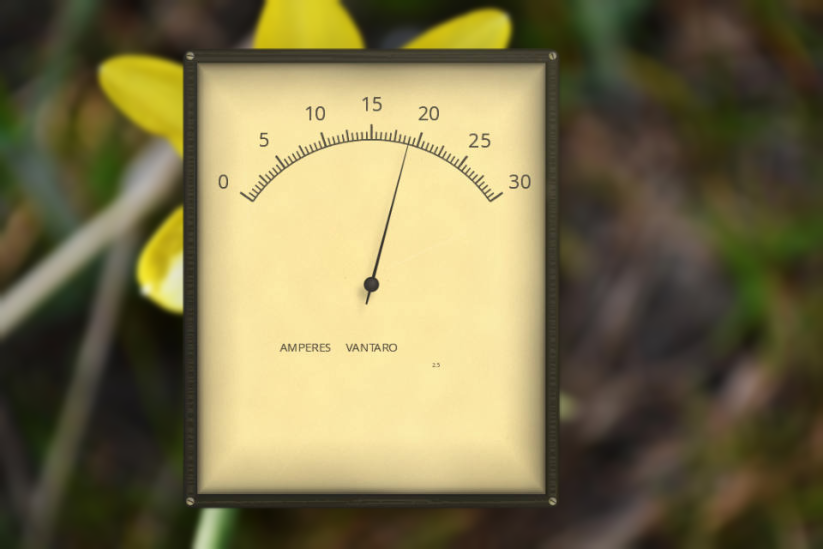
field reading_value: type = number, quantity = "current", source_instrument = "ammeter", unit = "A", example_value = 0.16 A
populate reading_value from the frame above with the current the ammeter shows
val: 19 A
